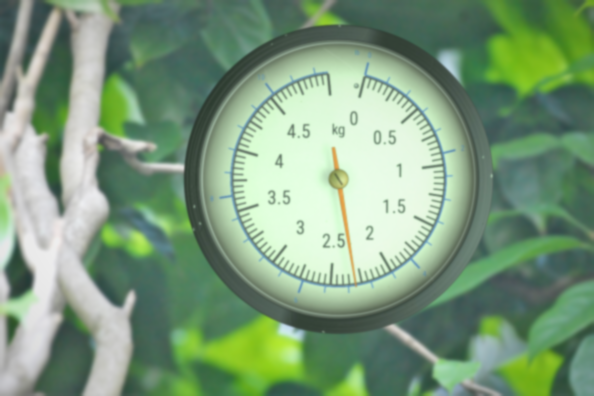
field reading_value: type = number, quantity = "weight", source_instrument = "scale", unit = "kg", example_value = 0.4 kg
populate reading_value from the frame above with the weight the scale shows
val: 2.3 kg
